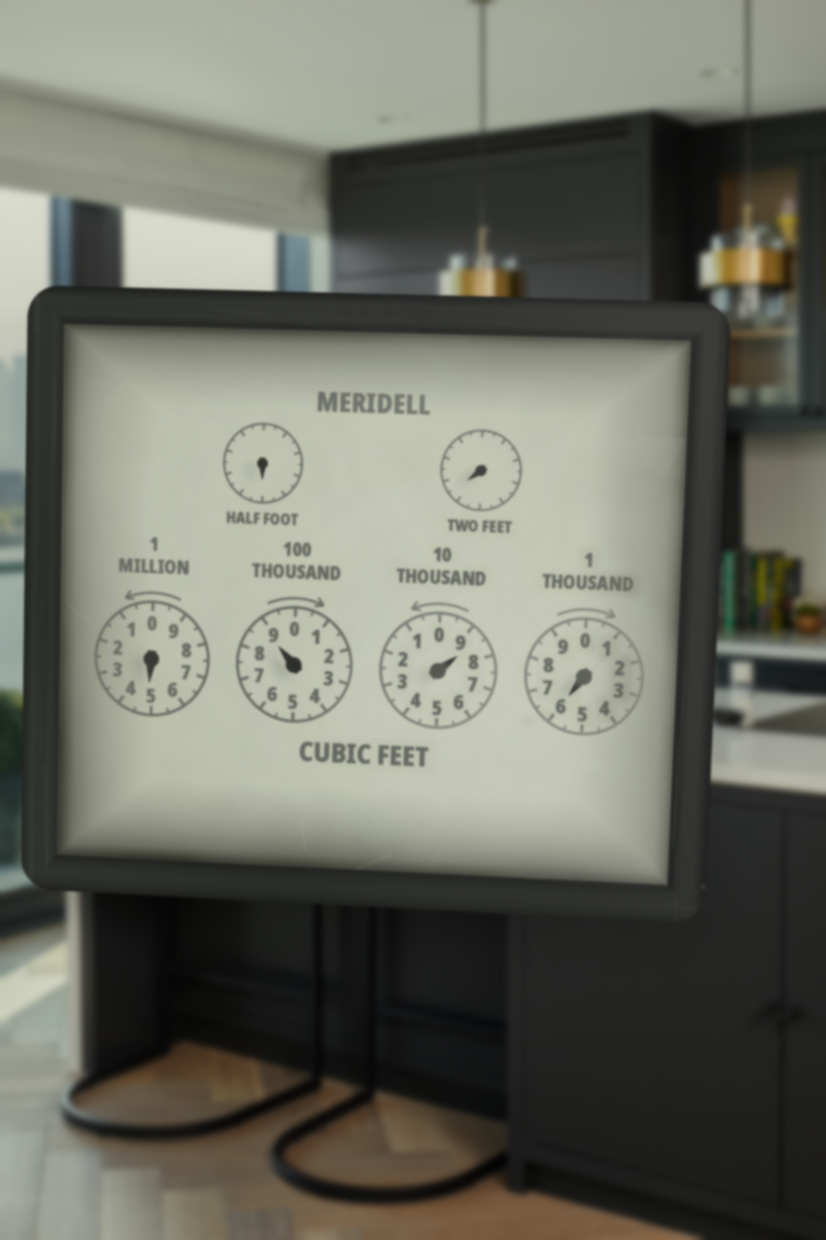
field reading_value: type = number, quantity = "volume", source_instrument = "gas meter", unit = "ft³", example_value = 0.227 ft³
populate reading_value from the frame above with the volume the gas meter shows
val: 488600 ft³
